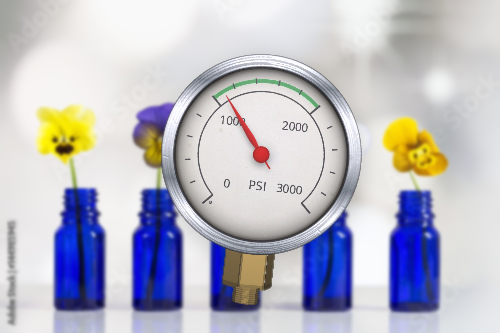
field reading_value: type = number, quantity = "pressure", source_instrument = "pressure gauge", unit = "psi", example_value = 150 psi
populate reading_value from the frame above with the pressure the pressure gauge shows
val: 1100 psi
